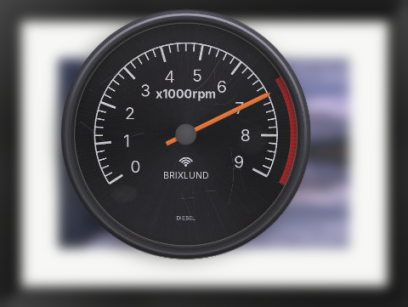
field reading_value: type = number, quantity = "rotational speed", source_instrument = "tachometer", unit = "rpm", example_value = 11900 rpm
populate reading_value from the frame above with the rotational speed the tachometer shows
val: 7000 rpm
